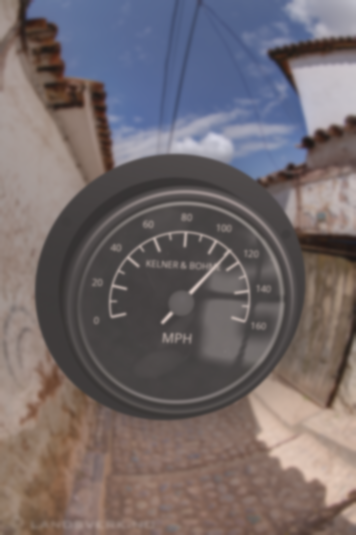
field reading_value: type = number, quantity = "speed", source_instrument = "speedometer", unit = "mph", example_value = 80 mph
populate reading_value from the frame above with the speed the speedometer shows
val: 110 mph
